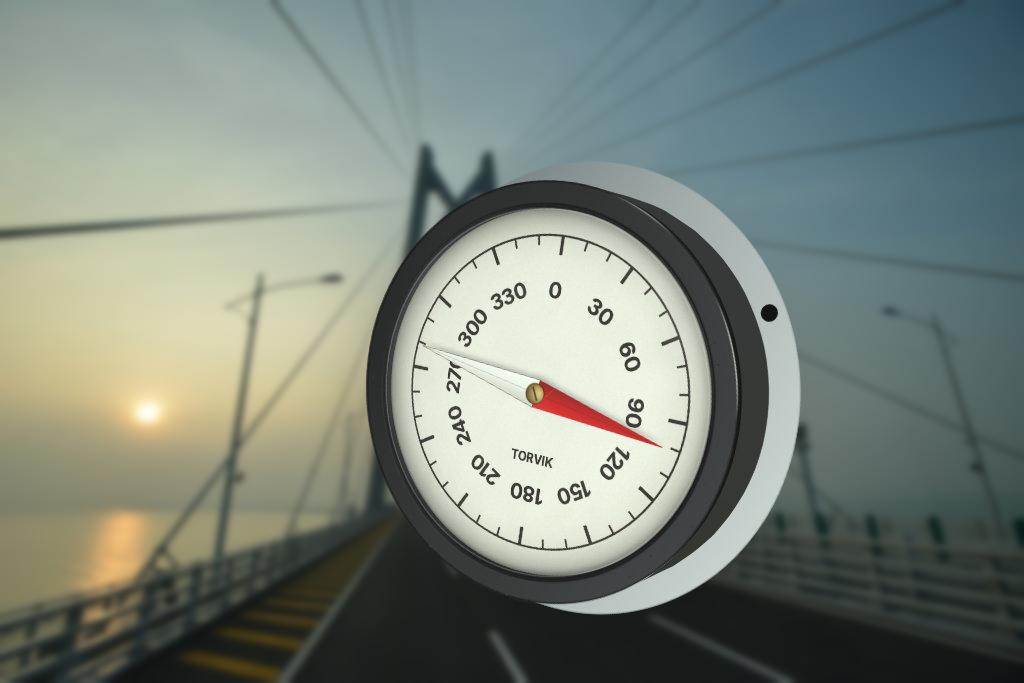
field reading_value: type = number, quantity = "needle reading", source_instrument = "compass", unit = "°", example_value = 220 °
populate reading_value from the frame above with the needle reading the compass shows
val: 100 °
